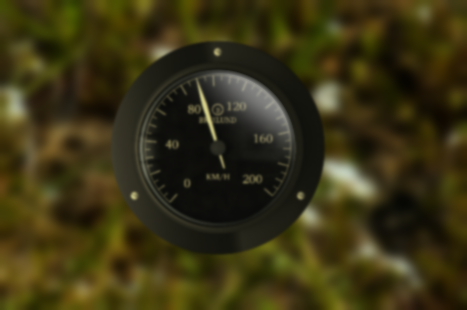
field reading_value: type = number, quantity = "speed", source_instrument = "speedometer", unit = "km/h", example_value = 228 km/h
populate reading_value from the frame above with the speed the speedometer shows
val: 90 km/h
